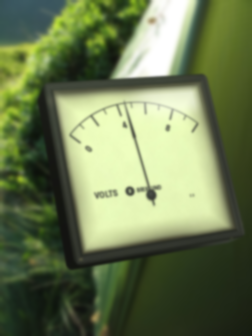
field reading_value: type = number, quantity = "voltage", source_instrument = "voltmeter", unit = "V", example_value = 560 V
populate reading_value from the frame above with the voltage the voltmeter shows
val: 4.5 V
